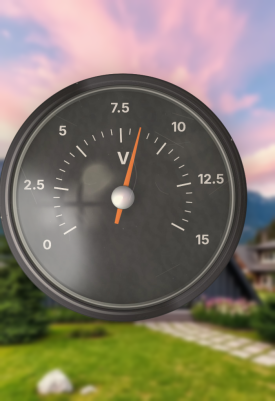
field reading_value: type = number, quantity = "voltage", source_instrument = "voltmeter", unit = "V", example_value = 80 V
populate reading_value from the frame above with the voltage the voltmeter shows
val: 8.5 V
